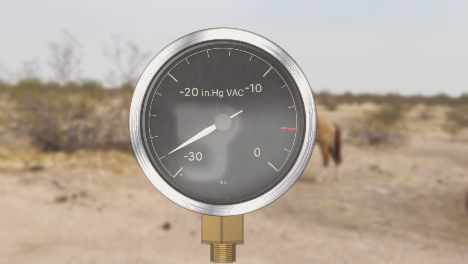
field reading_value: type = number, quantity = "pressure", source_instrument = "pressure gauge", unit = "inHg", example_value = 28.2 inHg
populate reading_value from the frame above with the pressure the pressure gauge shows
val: -28 inHg
